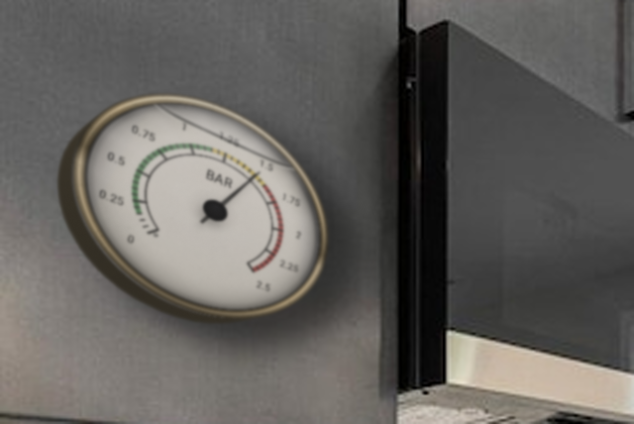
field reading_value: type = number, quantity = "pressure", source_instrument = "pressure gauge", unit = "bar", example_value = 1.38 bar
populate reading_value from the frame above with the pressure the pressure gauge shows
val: 1.5 bar
